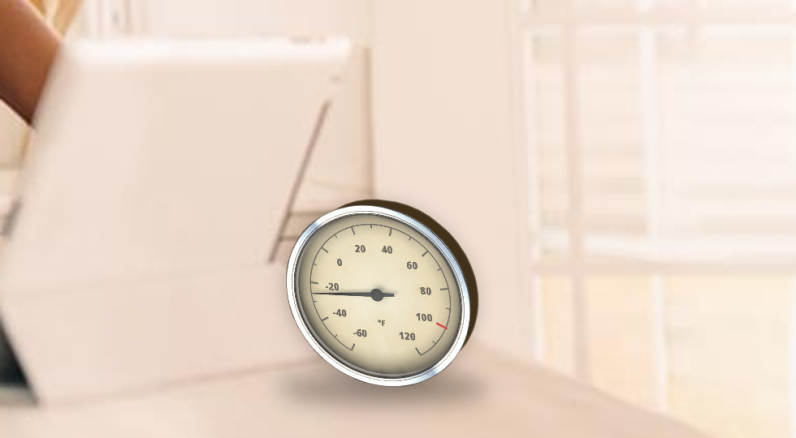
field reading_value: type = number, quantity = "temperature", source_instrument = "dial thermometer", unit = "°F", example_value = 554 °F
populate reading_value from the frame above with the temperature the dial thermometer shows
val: -25 °F
